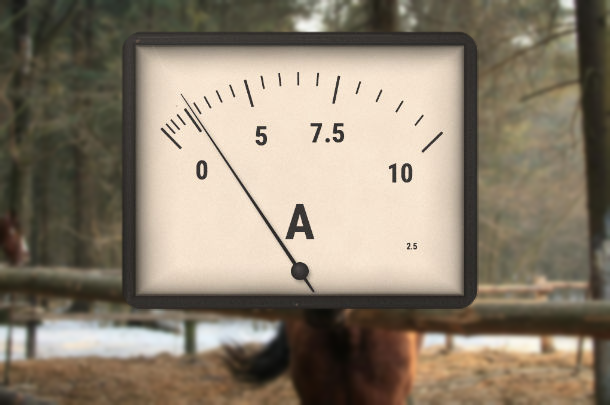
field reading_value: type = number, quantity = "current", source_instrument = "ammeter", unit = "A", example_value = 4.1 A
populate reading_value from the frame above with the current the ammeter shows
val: 2.75 A
